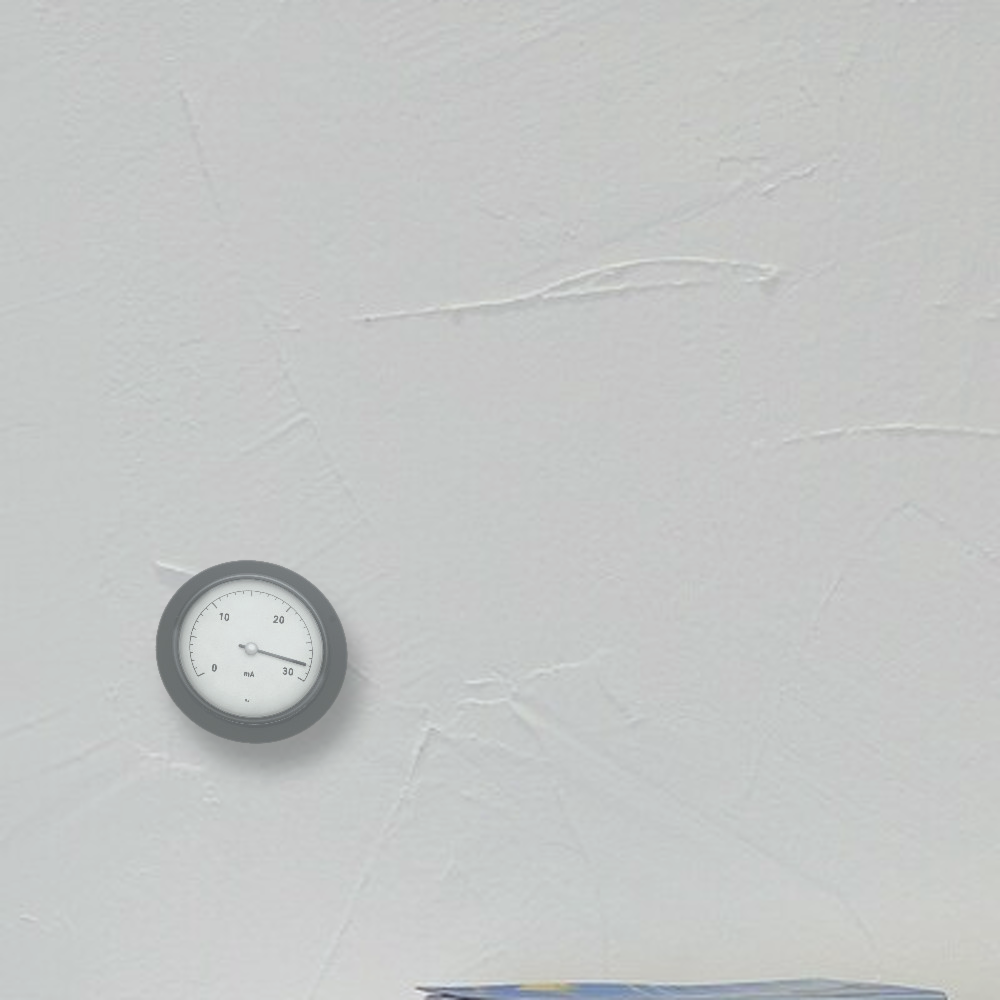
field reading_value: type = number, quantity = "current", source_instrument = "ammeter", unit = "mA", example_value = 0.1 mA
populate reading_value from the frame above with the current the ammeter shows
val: 28 mA
